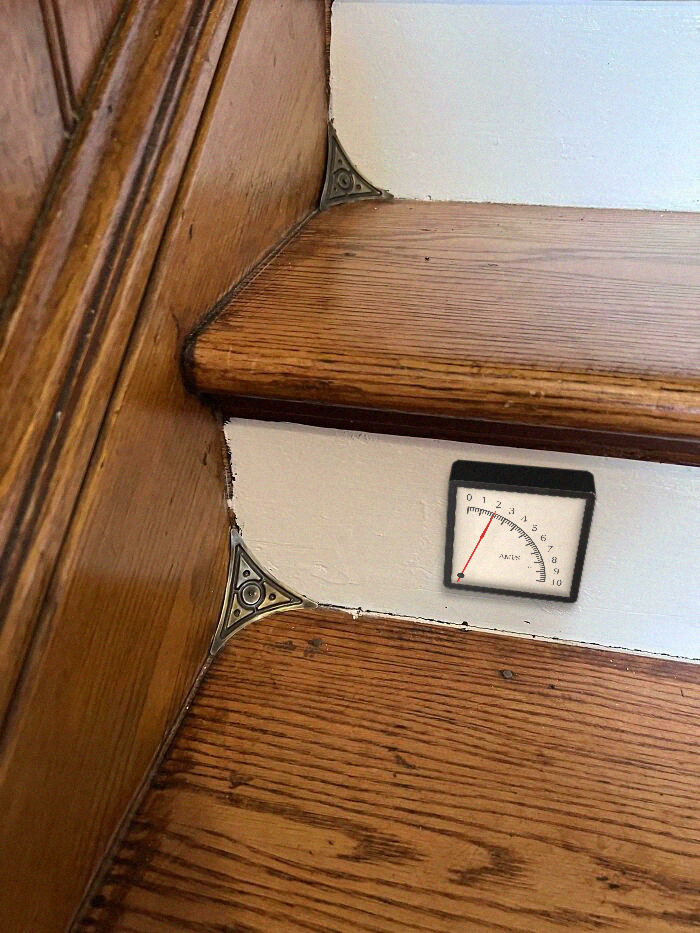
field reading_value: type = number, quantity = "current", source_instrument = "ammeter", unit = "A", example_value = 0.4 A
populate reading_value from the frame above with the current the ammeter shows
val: 2 A
